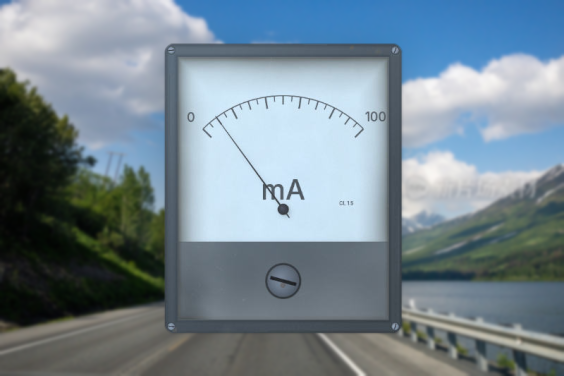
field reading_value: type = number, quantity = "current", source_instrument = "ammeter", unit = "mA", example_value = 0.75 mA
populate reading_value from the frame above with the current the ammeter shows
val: 10 mA
